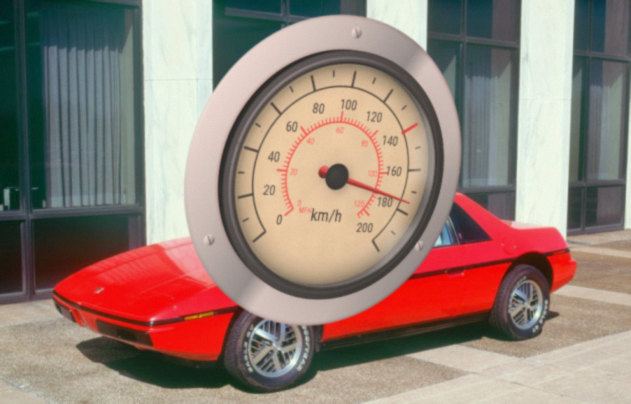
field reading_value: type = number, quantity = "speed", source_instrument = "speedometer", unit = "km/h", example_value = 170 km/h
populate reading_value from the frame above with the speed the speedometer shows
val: 175 km/h
